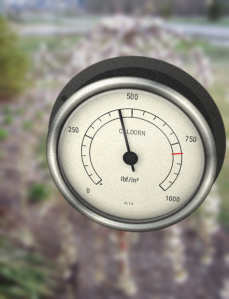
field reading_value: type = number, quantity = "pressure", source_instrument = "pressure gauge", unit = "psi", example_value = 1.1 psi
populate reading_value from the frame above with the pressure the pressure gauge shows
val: 450 psi
